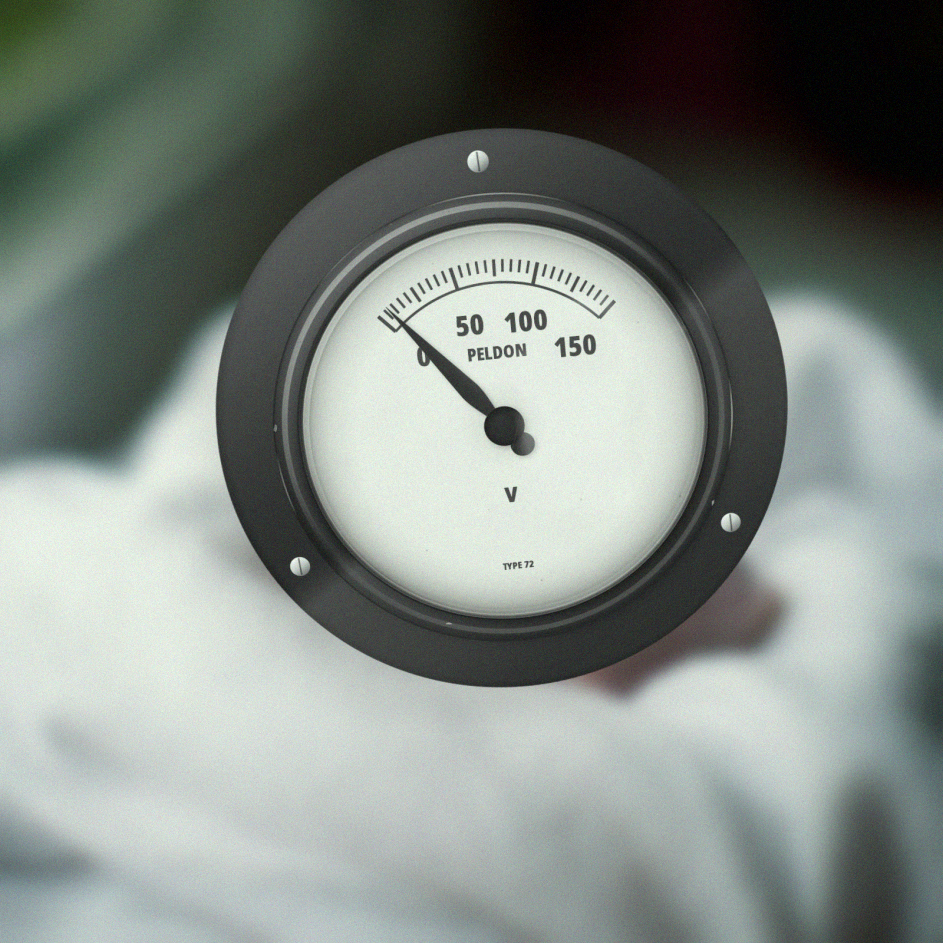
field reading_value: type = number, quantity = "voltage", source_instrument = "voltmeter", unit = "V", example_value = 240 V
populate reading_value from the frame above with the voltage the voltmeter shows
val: 7.5 V
